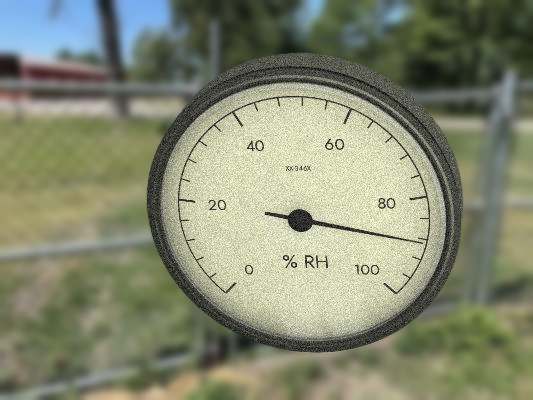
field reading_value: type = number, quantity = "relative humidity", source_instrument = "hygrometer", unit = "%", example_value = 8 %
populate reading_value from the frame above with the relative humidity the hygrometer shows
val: 88 %
